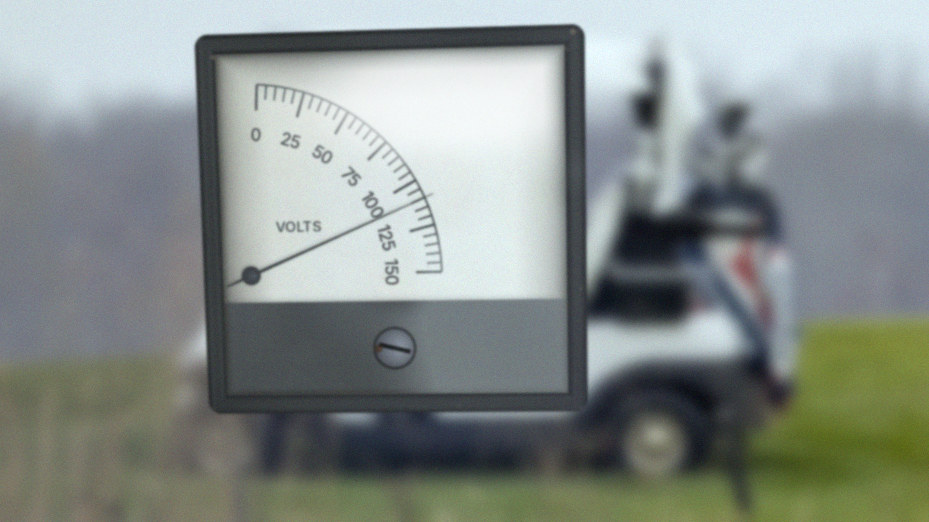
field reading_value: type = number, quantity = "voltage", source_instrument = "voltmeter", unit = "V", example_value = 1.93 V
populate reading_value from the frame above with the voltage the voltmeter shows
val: 110 V
